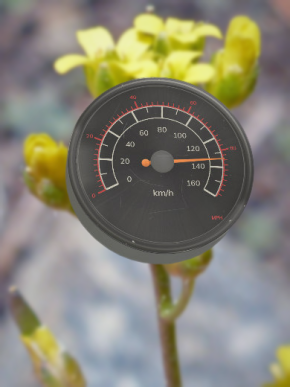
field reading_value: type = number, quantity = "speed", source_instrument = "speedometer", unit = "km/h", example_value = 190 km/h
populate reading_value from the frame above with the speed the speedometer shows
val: 135 km/h
